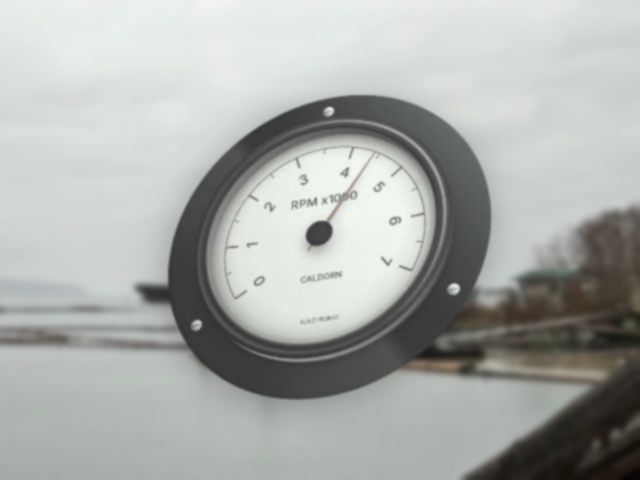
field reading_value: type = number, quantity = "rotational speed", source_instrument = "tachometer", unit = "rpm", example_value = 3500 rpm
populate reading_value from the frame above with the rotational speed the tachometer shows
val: 4500 rpm
